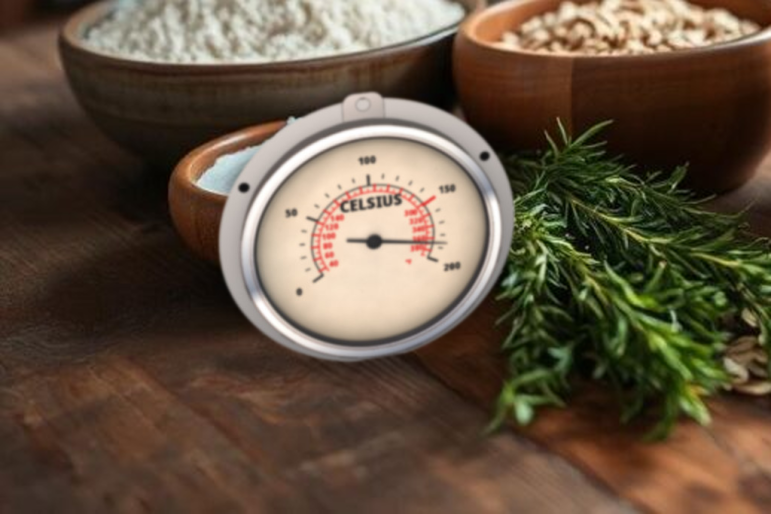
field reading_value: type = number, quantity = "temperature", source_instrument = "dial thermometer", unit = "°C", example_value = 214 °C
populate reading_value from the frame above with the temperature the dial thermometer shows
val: 185 °C
